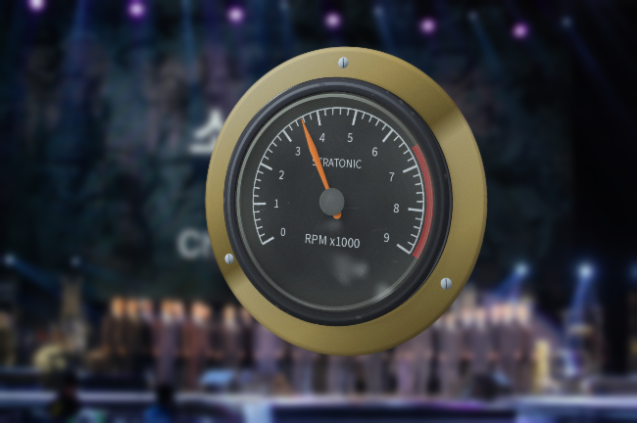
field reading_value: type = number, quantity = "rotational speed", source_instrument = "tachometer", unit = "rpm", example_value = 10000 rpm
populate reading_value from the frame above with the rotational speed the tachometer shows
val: 3600 rpm
